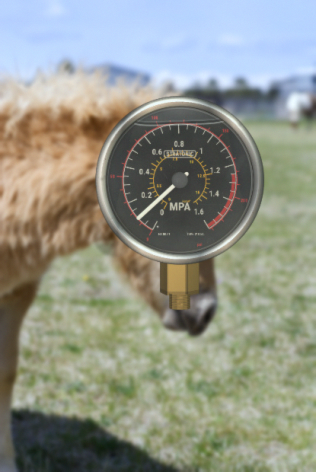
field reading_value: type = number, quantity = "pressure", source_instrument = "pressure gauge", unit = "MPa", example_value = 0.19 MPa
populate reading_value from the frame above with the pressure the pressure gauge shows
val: 0.1 MPa
